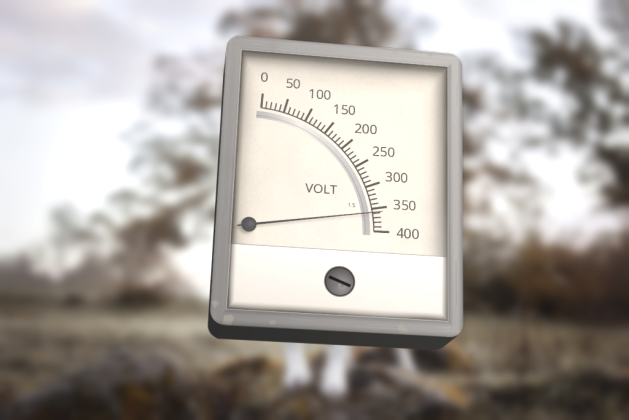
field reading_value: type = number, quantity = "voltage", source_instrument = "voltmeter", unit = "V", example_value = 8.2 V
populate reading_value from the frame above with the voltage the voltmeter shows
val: 360 V
